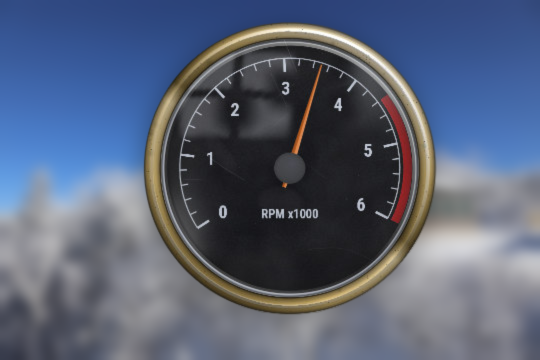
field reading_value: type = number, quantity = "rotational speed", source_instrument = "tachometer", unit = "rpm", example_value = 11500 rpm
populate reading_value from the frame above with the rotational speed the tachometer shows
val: 3500 rpm
